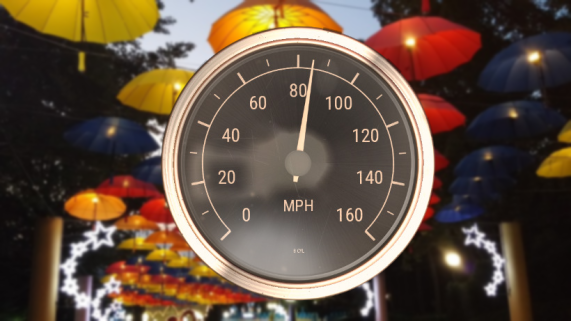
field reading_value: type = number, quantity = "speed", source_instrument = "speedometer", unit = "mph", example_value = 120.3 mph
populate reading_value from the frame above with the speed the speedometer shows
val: 85 mph
